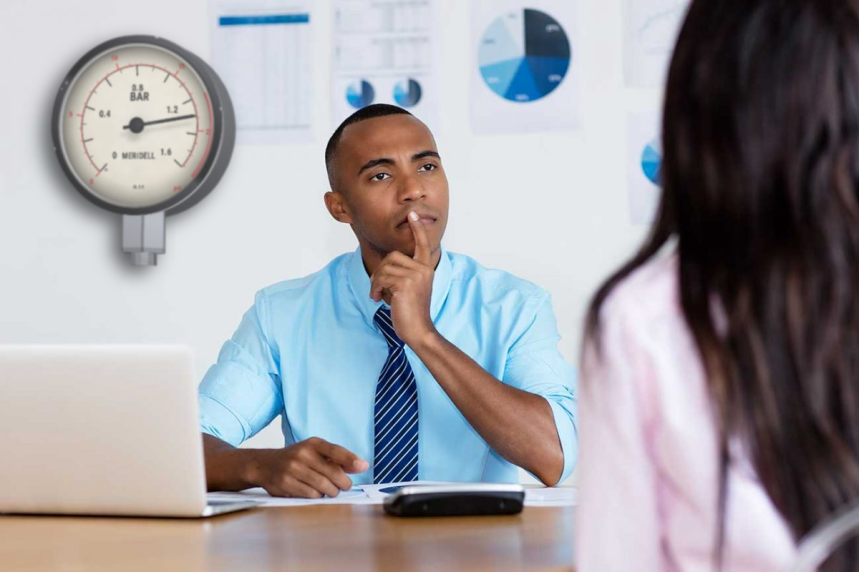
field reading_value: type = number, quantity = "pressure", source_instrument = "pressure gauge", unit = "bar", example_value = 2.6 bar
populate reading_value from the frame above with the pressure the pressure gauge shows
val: 1.3 bar
